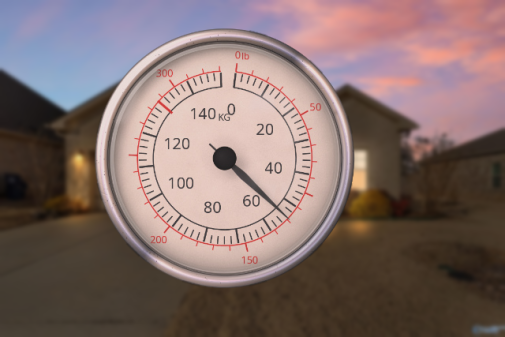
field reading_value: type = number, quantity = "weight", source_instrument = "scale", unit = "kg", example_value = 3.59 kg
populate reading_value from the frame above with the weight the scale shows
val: 54 kg
